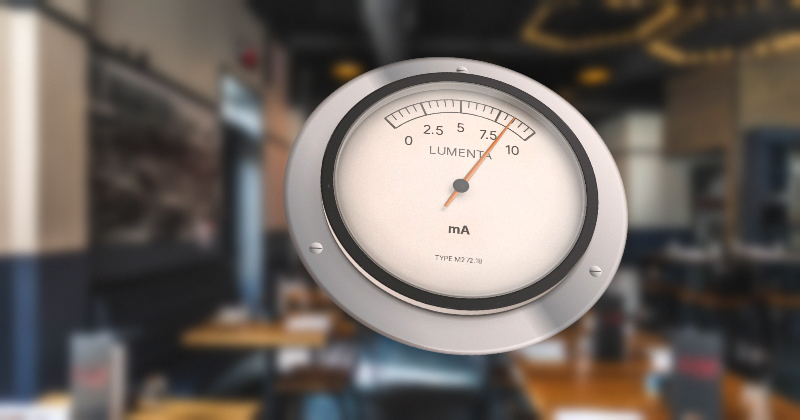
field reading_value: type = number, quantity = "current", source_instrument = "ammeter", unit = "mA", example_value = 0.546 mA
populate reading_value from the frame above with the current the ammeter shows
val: 8.5 mA
